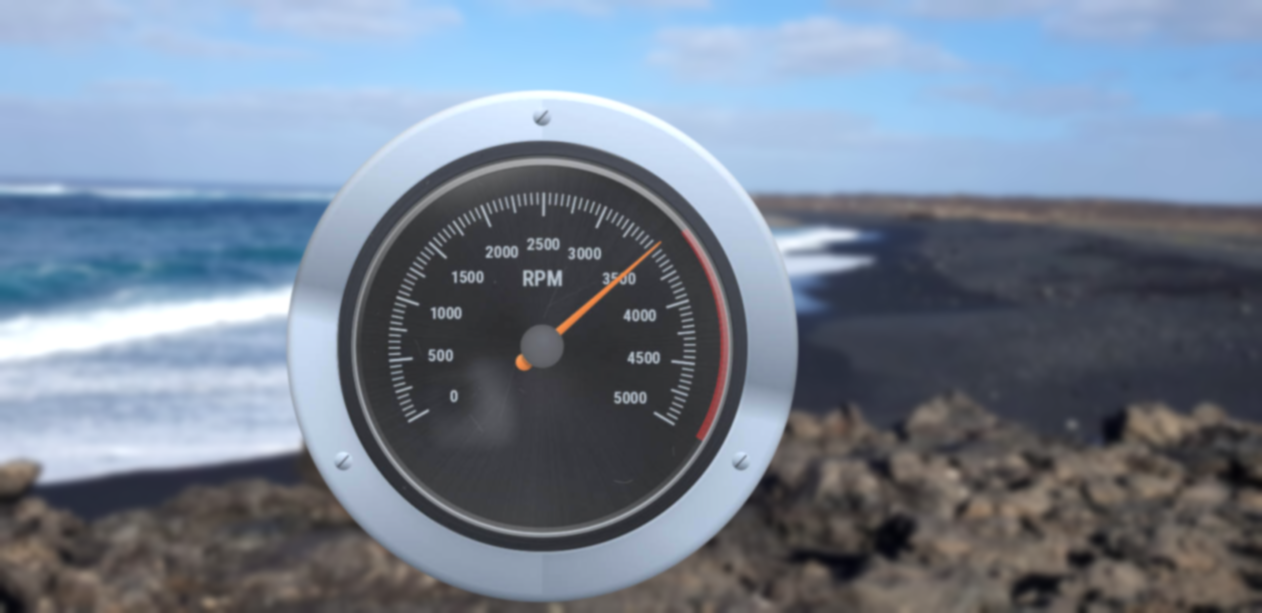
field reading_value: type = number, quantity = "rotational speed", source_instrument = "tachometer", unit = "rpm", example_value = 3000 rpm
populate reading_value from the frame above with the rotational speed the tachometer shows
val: 3500 rpm
